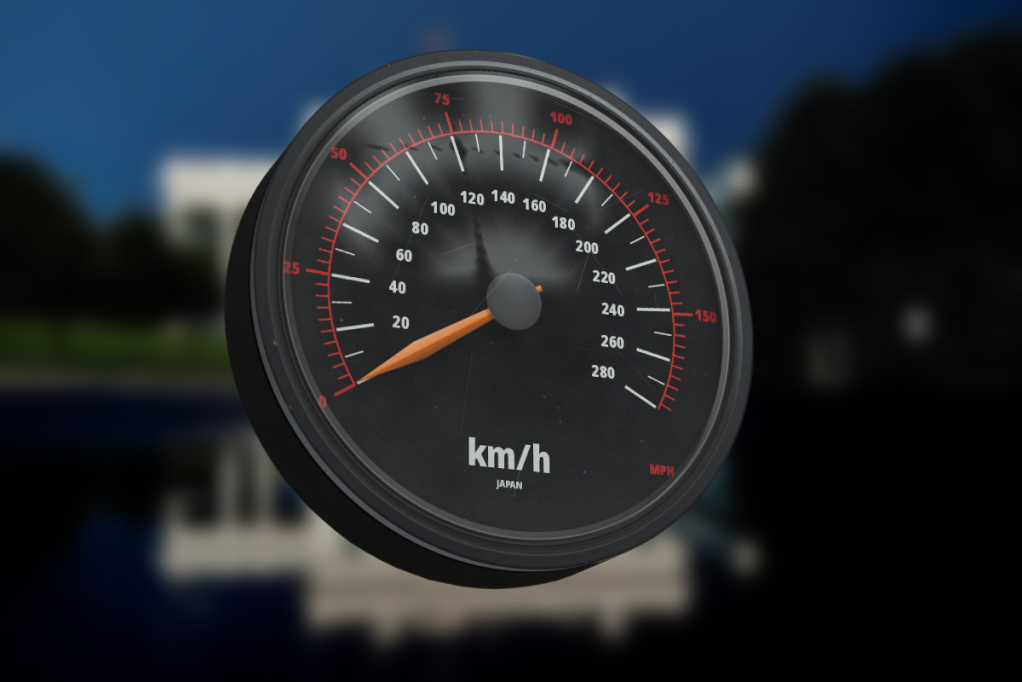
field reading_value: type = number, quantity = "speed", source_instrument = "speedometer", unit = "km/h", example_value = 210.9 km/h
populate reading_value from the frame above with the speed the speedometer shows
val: 0 km/h
